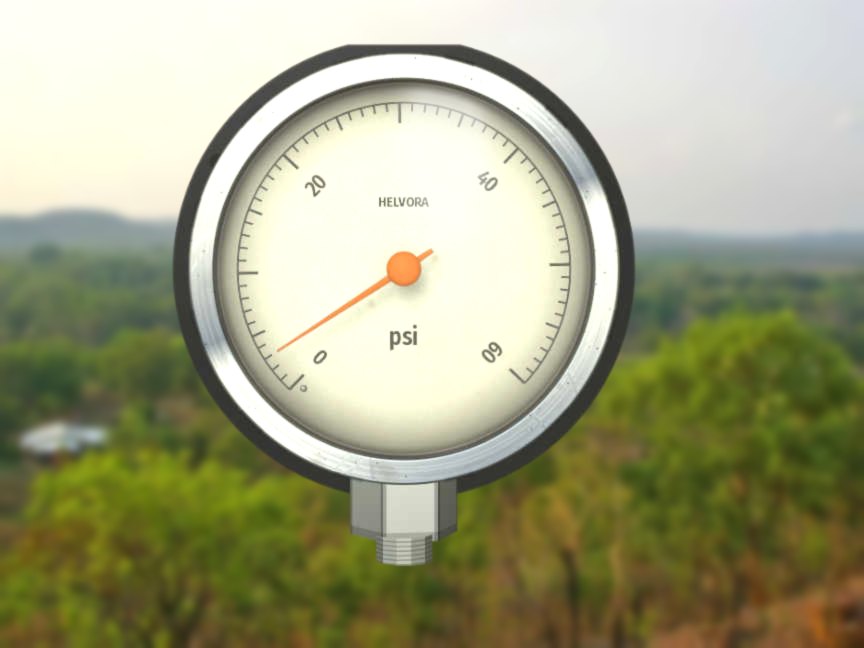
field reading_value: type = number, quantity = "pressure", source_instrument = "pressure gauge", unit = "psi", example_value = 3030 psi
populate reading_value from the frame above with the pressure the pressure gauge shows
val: 3 psi
